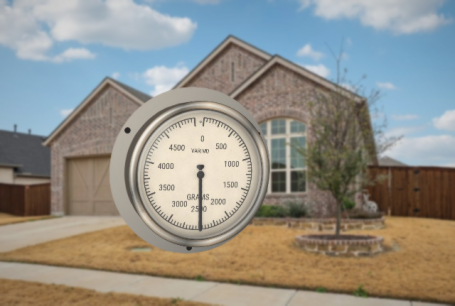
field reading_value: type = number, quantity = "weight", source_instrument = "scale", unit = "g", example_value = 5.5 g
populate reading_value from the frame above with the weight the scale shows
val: 2500 g
